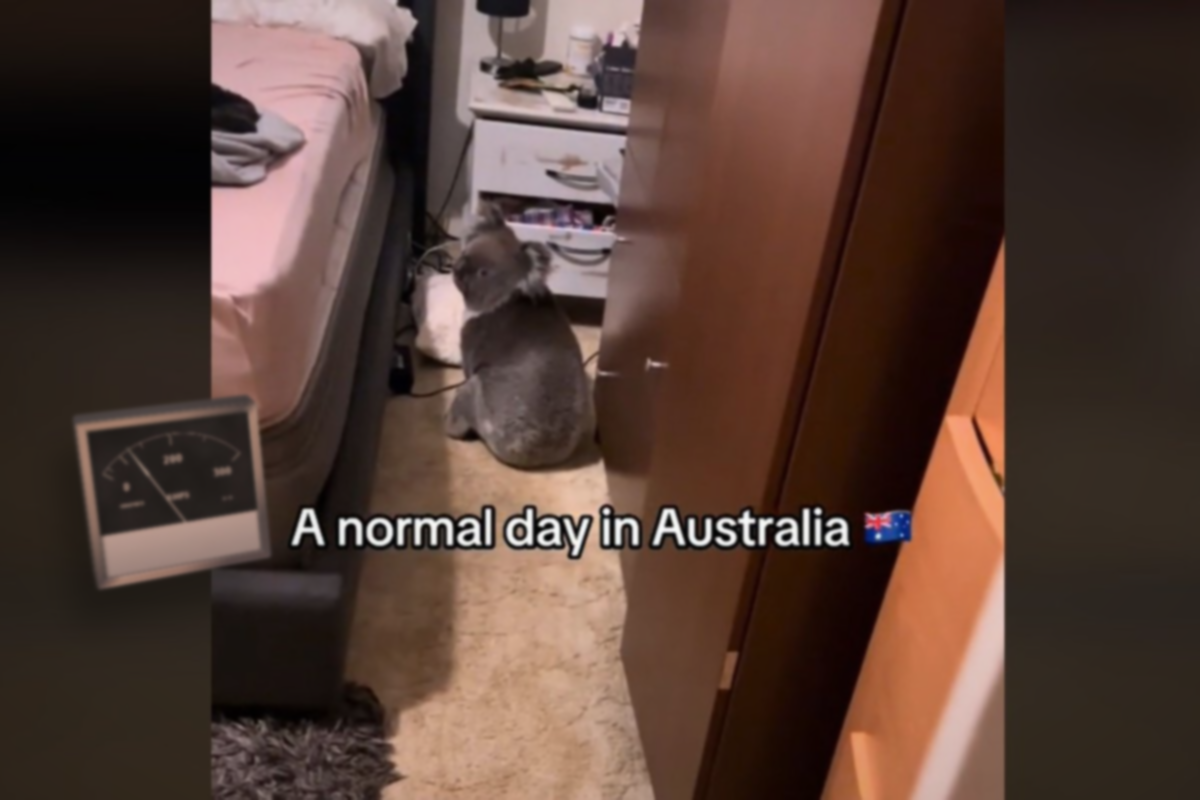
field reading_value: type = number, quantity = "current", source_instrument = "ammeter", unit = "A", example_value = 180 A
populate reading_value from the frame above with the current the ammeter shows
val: 125 A
